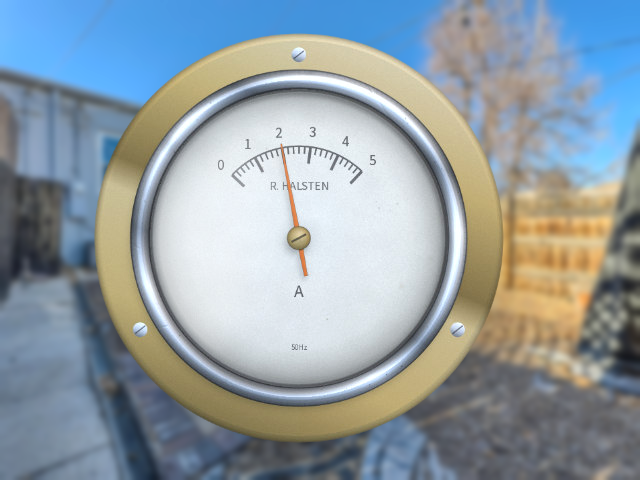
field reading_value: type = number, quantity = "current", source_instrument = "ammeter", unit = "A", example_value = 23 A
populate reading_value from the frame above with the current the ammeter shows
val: 2 A
